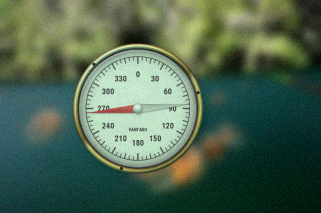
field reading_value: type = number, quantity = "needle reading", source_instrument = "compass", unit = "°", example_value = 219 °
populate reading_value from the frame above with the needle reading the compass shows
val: 265 °
